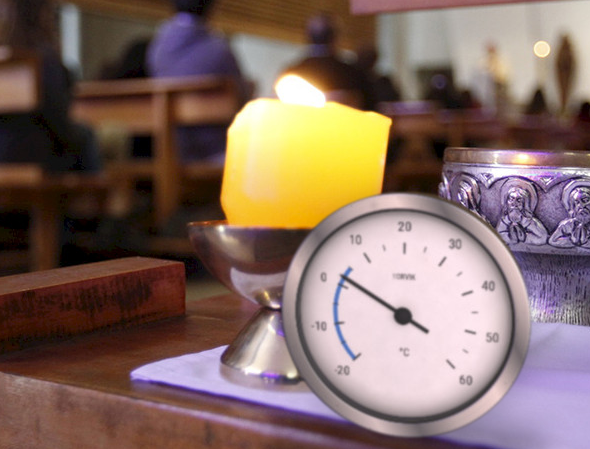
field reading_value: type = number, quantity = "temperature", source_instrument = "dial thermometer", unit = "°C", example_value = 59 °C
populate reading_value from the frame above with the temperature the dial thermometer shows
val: 2.5 °C
